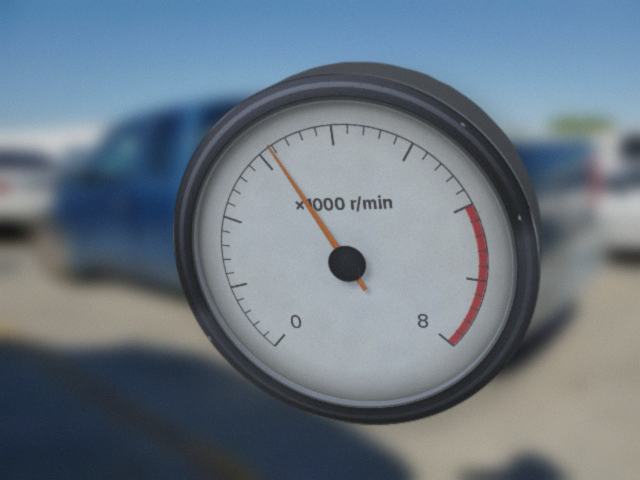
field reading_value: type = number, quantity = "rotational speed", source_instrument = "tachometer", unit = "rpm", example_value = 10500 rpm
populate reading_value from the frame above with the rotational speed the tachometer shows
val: 3200 rpm
